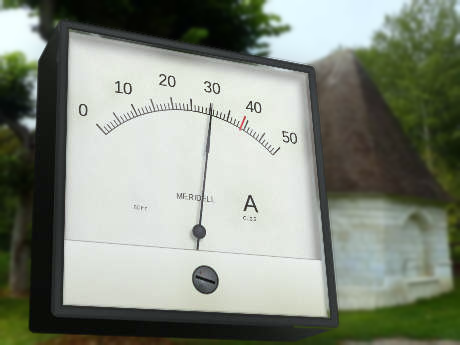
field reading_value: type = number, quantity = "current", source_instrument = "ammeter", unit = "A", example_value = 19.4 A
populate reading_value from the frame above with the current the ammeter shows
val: 30 A
